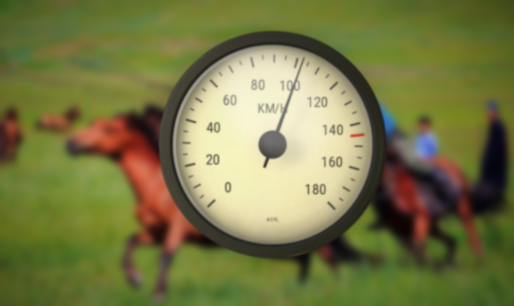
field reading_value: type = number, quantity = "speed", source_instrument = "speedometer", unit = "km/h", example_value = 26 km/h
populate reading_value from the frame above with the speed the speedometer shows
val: 102.5 km/h
